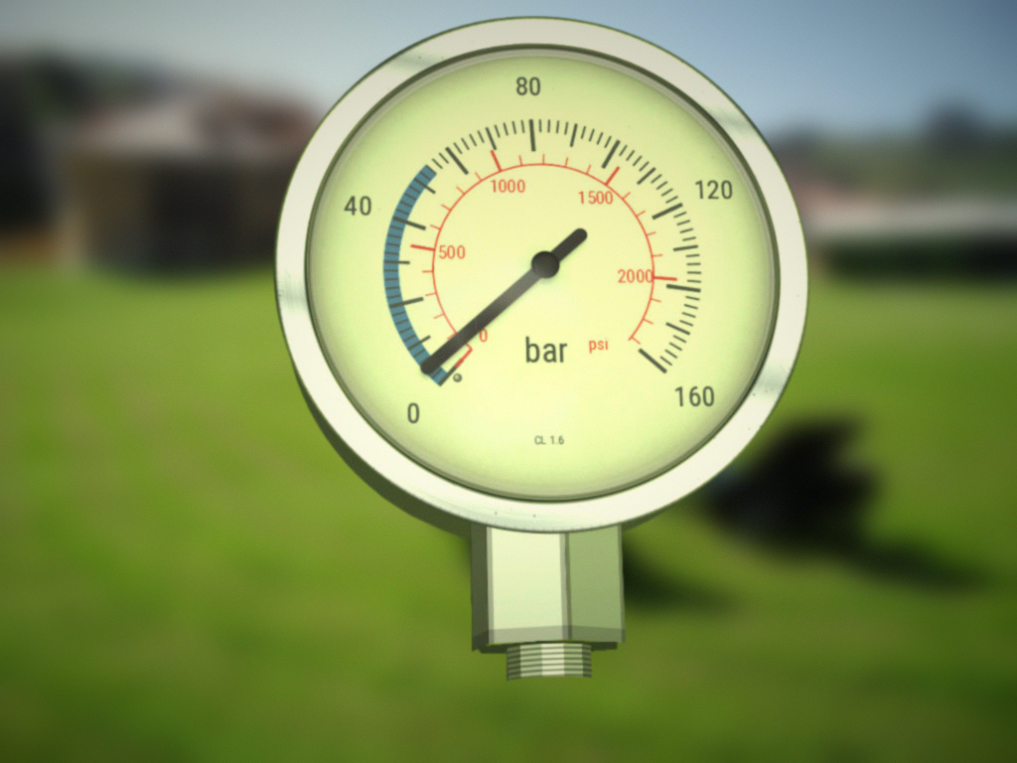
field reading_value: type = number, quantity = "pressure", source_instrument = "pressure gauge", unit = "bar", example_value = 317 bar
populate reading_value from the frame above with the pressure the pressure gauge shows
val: 4 bar
